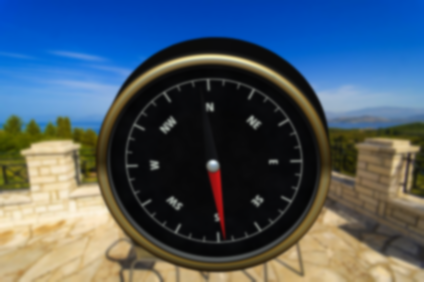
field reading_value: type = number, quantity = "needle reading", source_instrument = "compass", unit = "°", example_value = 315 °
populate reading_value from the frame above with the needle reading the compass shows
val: 175 °
